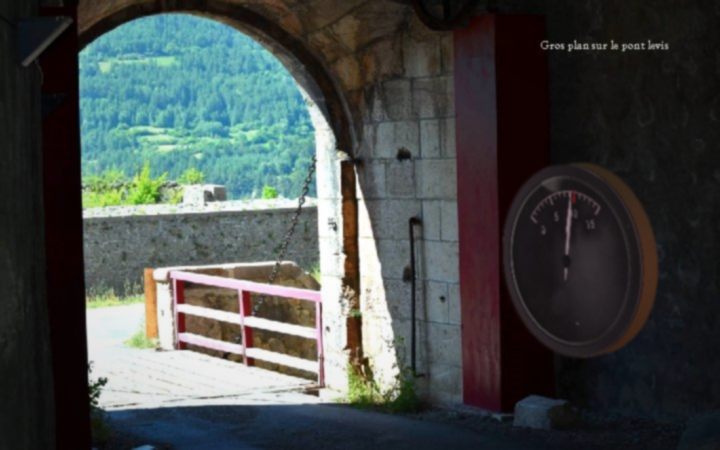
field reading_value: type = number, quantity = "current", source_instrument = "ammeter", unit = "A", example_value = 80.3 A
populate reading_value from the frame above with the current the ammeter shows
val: 10 A
